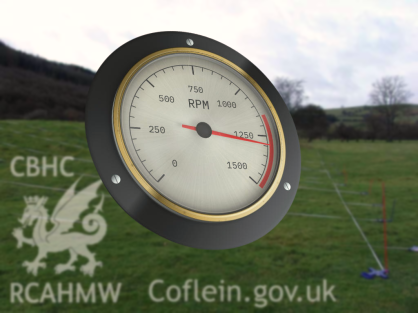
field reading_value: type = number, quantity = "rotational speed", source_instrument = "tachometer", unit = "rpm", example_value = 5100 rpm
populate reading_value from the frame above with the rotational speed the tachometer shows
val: 1300 rpm
